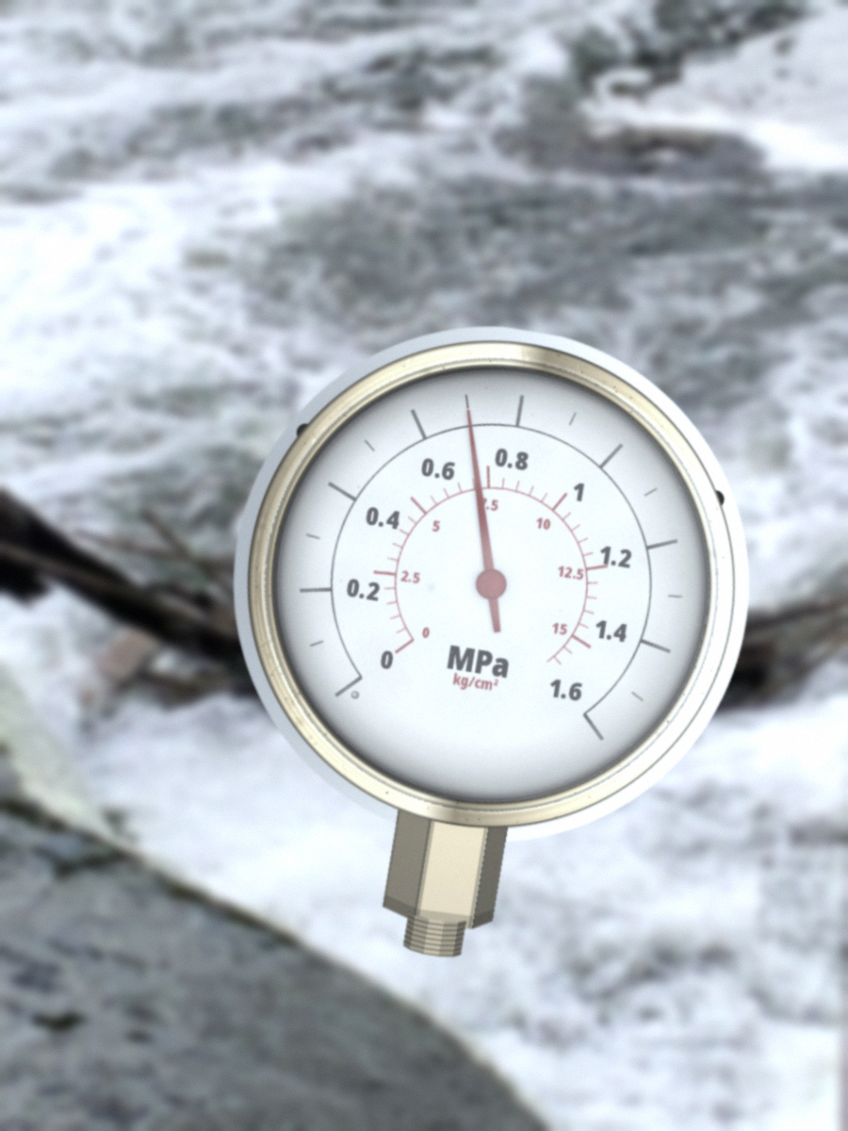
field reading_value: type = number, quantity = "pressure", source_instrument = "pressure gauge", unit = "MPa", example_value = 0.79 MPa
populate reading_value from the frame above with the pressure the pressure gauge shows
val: 0.7 MPa
